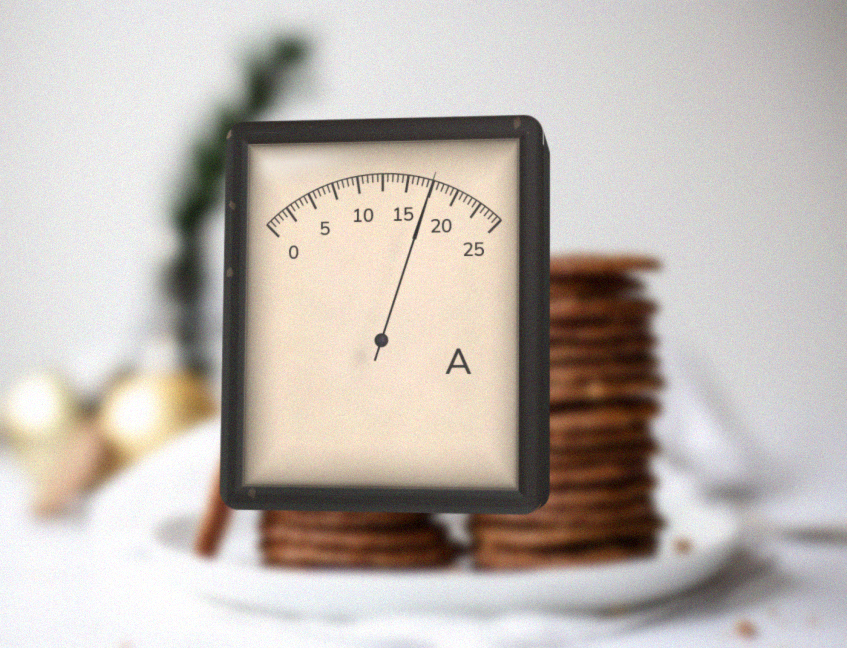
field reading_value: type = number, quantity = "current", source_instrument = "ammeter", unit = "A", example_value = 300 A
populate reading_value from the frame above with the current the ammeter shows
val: 17.5 A
